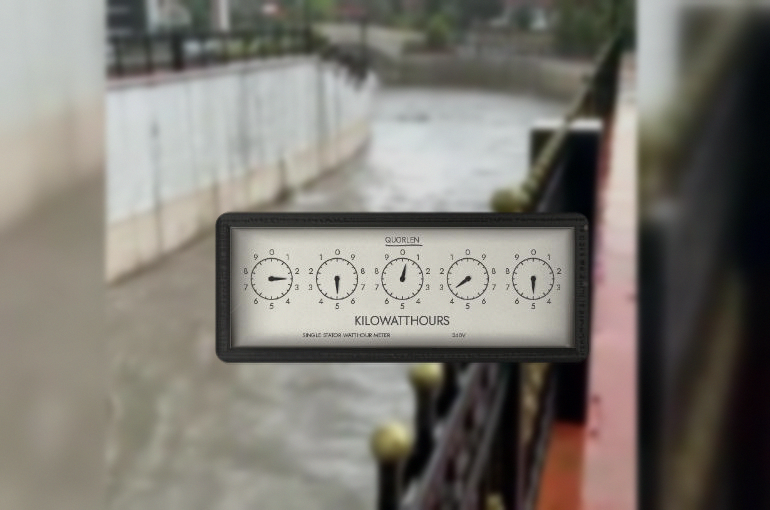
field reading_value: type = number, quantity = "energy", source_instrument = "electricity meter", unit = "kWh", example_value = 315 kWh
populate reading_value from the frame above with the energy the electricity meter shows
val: 25035 kWh
